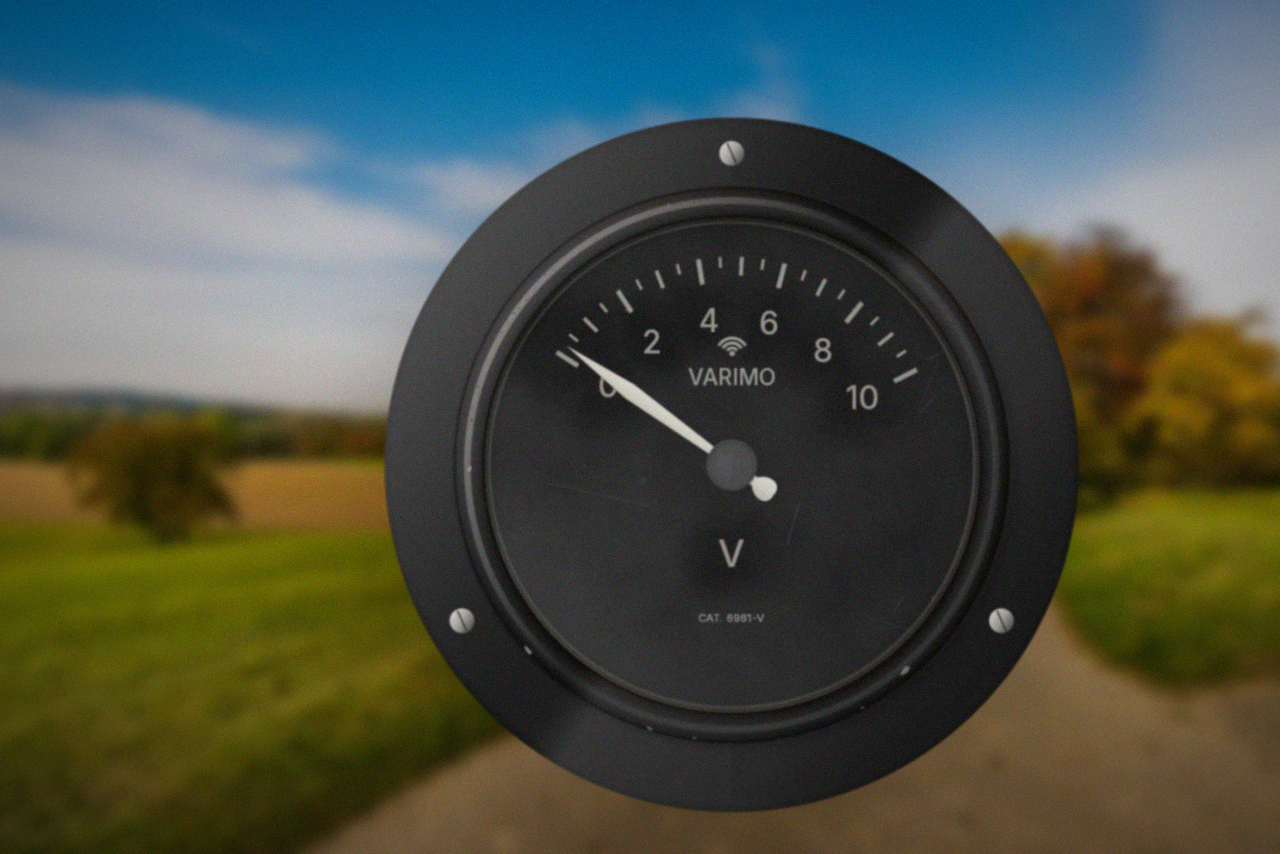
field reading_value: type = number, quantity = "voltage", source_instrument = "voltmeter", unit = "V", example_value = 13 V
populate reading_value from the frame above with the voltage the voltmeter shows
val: 0.25 V
